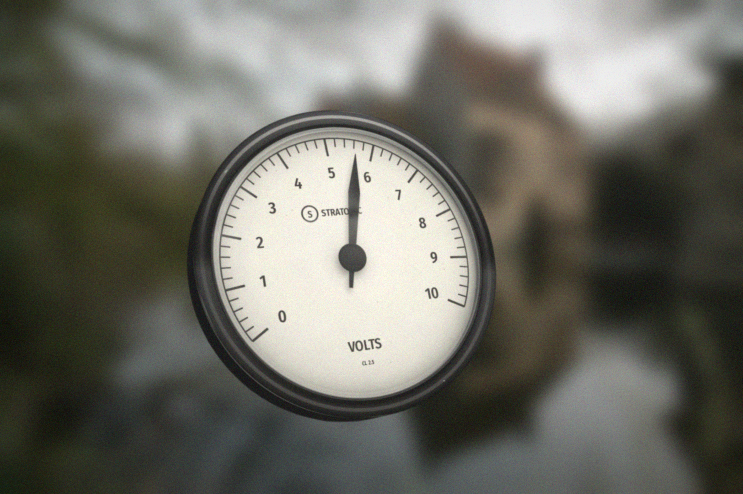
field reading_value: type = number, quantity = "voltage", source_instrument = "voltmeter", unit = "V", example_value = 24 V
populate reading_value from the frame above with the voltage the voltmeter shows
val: 5.6 V
